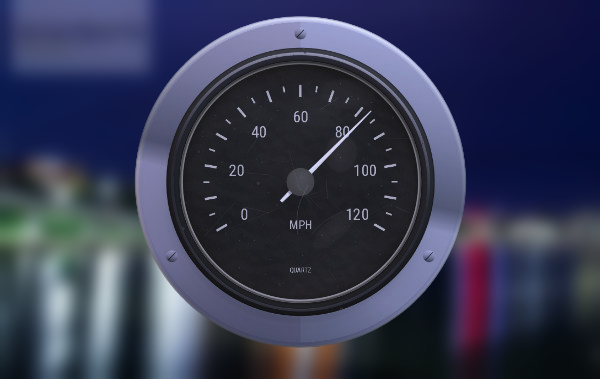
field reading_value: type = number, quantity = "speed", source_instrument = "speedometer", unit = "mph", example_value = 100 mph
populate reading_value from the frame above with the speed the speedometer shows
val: 82.5 mph
